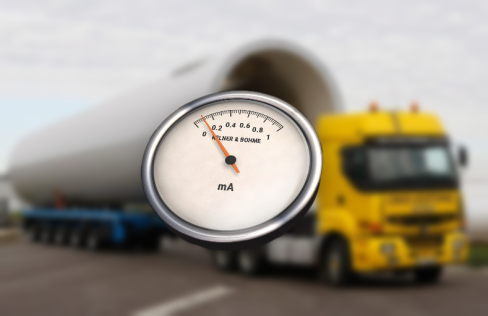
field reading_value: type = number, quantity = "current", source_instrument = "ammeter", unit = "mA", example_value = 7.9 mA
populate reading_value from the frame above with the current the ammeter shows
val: 0.1 mA
